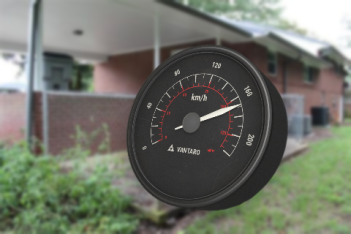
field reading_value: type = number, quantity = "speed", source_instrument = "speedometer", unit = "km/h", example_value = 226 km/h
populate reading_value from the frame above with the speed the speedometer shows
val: 170 km/h
